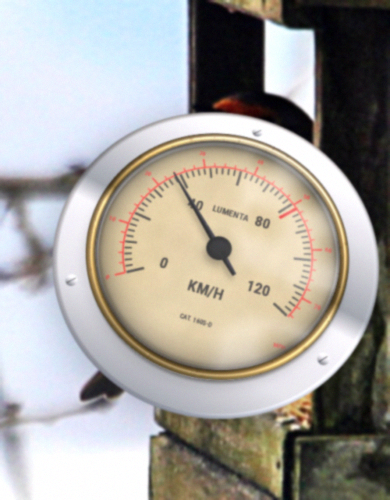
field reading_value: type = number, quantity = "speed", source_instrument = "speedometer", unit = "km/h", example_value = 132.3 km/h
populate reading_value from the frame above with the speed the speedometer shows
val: 38 km/h
